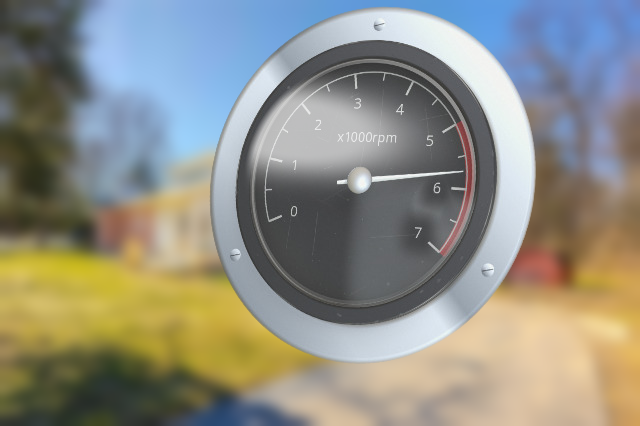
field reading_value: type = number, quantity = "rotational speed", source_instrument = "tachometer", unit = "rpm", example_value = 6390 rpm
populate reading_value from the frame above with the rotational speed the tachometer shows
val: 5750 rpm
